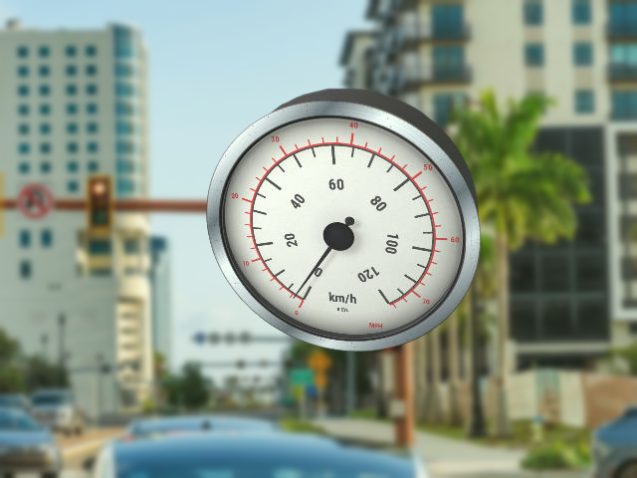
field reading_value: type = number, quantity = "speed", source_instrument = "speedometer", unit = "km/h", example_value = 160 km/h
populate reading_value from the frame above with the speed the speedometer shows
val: 2.5 km/h
